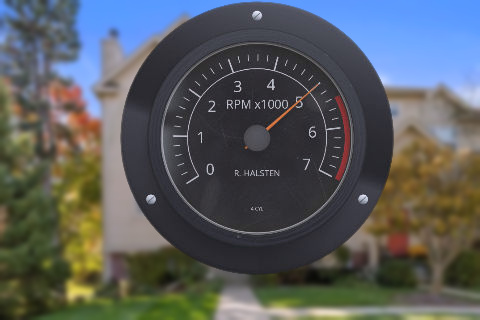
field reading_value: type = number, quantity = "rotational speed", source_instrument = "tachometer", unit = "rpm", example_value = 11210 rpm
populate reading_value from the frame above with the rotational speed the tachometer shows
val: 5000 rpm
